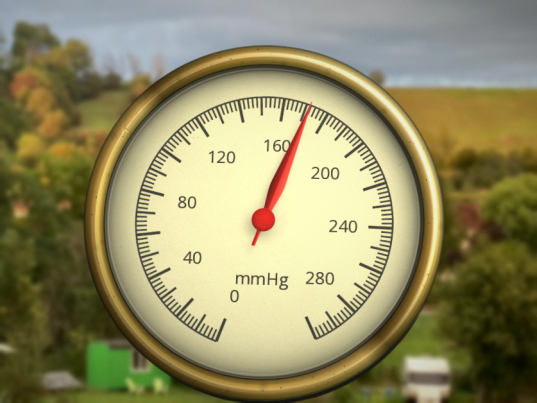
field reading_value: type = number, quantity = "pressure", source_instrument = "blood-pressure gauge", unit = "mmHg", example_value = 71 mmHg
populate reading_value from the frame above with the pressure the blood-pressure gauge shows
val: 172 mmHg
